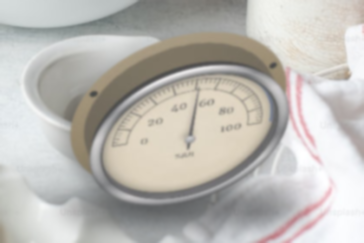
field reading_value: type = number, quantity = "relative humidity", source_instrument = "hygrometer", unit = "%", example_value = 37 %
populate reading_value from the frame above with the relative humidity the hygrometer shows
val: 50 %
